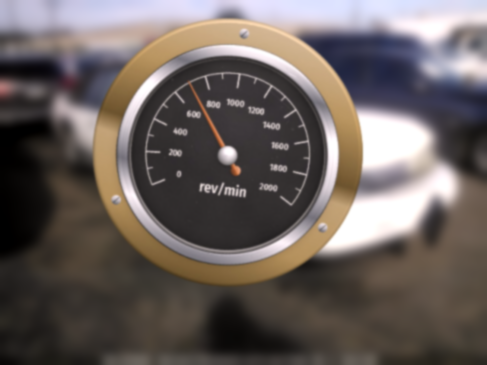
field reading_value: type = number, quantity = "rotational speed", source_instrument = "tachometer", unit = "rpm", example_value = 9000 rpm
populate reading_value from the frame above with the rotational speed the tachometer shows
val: 700 rpm
